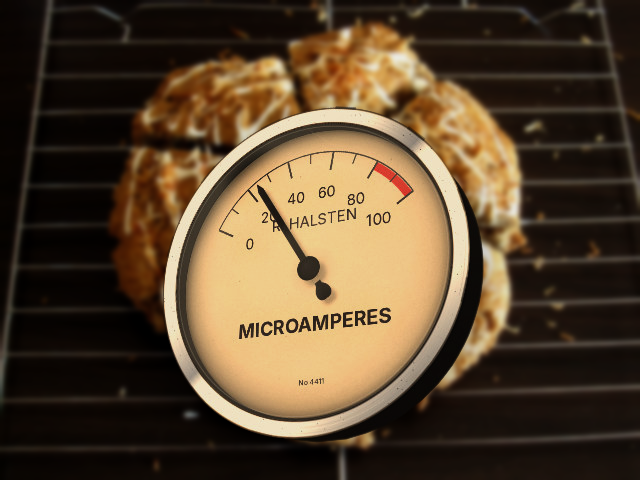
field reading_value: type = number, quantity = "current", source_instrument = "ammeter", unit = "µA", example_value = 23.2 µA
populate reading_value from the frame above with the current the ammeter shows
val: 25 µA
